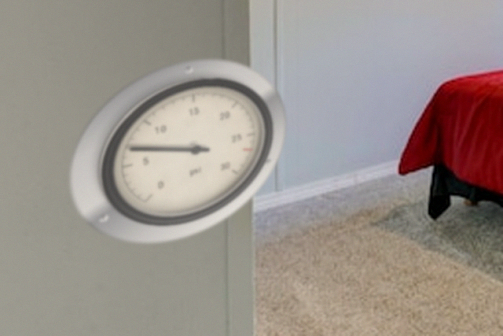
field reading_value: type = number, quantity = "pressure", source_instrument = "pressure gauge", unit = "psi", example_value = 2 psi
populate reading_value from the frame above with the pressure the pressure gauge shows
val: 7 psi
